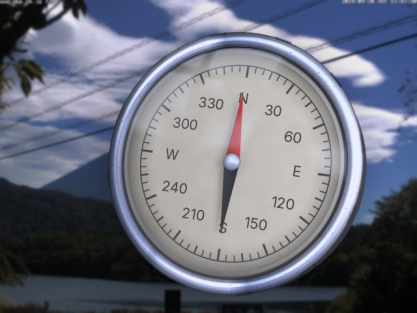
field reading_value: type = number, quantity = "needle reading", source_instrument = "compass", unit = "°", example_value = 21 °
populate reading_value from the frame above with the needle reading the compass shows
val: 0 °
